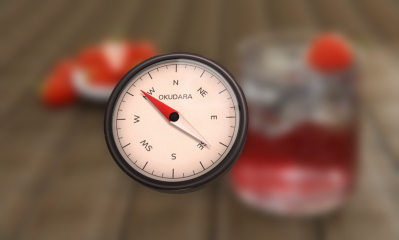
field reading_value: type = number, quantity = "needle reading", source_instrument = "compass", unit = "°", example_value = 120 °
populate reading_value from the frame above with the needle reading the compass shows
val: 310 °
